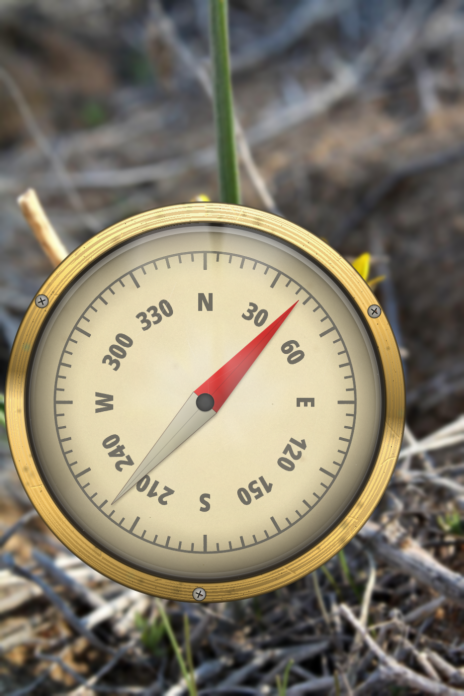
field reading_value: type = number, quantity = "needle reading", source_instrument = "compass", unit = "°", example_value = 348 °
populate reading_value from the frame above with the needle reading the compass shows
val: 42.5 °
